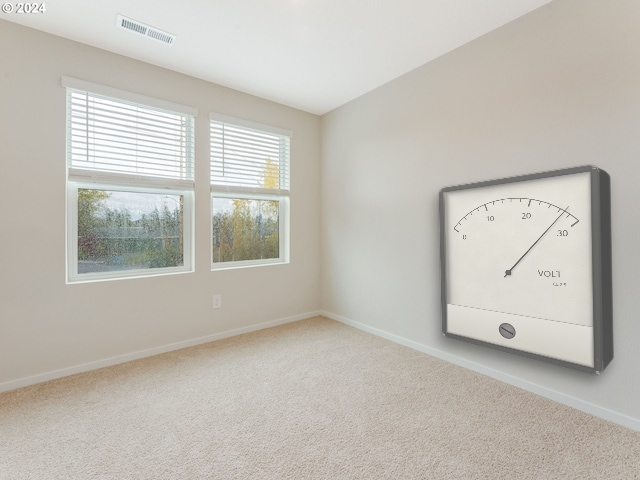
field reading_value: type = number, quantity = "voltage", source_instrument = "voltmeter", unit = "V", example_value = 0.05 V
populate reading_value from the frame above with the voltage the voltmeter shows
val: 27 V
